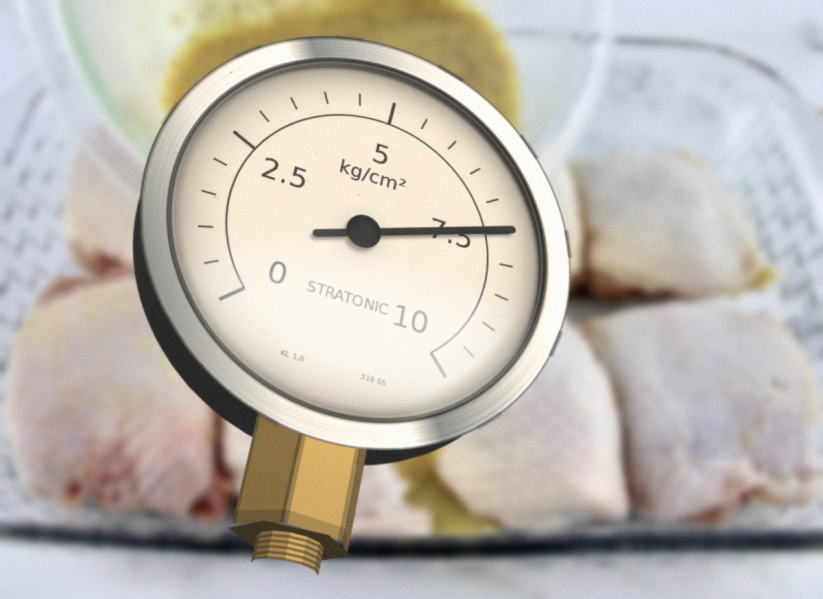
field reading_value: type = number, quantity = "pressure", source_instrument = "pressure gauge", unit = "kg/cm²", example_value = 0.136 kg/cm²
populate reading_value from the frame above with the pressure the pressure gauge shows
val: 7.5 kg/cm²
